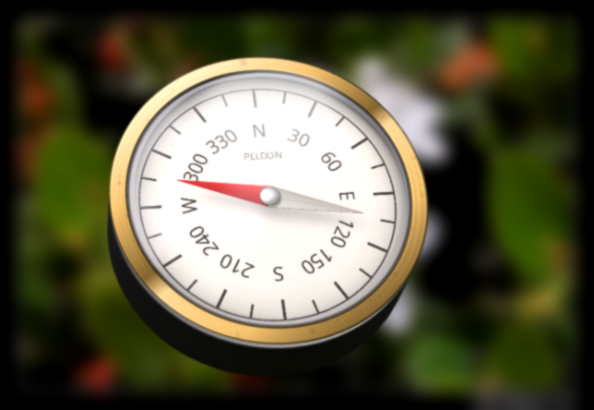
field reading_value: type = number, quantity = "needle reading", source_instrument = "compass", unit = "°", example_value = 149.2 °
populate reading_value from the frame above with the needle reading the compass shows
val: 285 °
